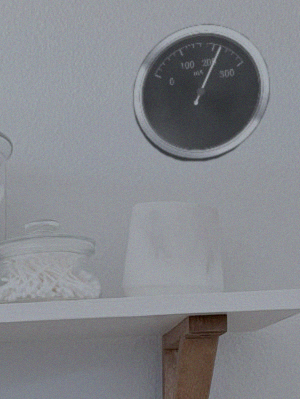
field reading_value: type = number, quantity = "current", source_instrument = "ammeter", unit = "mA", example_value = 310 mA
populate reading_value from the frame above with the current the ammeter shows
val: 220 mA
